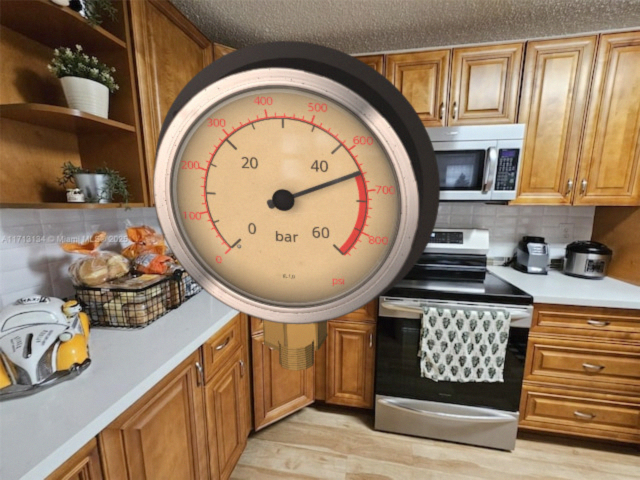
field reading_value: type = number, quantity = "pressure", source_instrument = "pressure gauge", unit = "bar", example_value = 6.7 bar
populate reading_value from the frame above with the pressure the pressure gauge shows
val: 45 bar
